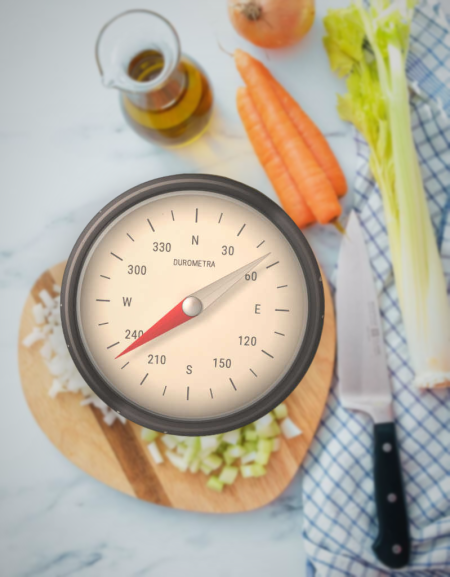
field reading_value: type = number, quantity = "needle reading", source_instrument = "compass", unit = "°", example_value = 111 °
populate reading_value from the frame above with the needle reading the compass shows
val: 232.5 °
